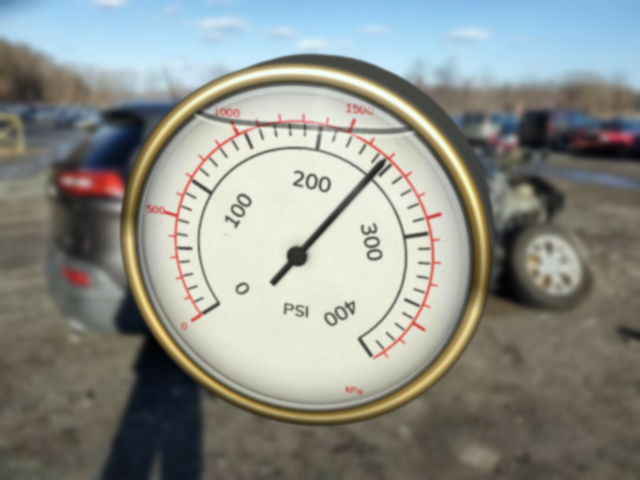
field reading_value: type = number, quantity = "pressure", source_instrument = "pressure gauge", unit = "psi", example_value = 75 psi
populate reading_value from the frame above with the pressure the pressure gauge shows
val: 245 psi
